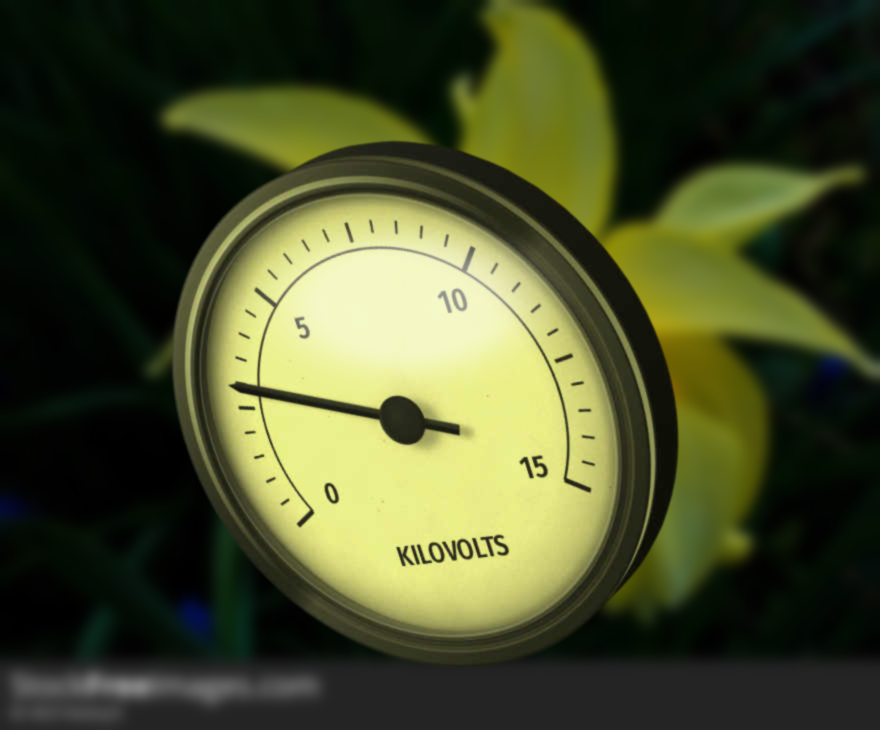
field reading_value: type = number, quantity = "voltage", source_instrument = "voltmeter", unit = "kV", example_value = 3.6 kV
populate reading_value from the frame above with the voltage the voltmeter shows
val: 3 kV
